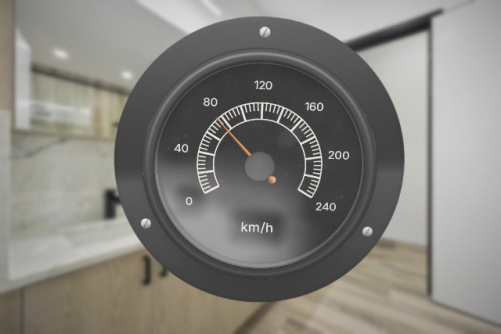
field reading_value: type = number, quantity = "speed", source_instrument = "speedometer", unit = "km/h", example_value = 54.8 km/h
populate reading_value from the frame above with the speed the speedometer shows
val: 76 km/h
